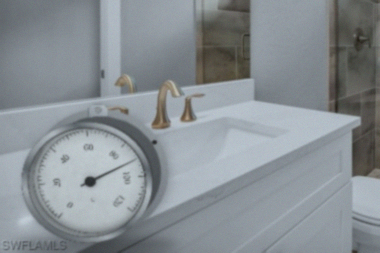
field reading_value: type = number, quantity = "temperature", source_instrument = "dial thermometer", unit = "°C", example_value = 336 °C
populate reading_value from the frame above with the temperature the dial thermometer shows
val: 90 °C
